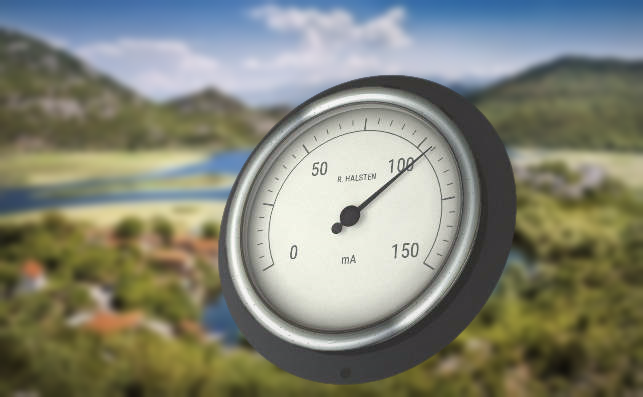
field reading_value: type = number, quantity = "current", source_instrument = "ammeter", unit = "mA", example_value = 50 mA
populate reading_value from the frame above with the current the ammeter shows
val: 105 mA
